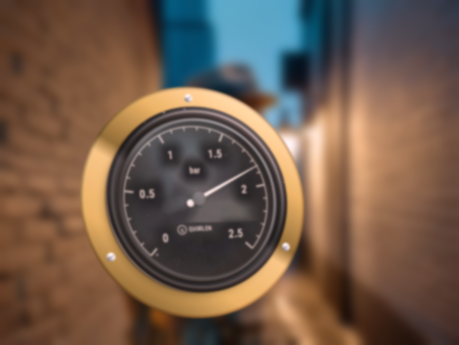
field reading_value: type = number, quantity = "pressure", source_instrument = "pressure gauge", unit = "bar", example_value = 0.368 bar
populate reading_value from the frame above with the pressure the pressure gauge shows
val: 1.85 bar
